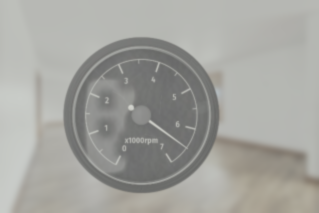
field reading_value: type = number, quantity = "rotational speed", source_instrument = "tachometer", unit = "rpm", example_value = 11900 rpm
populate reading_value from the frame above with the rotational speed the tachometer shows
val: 6500 rpm
